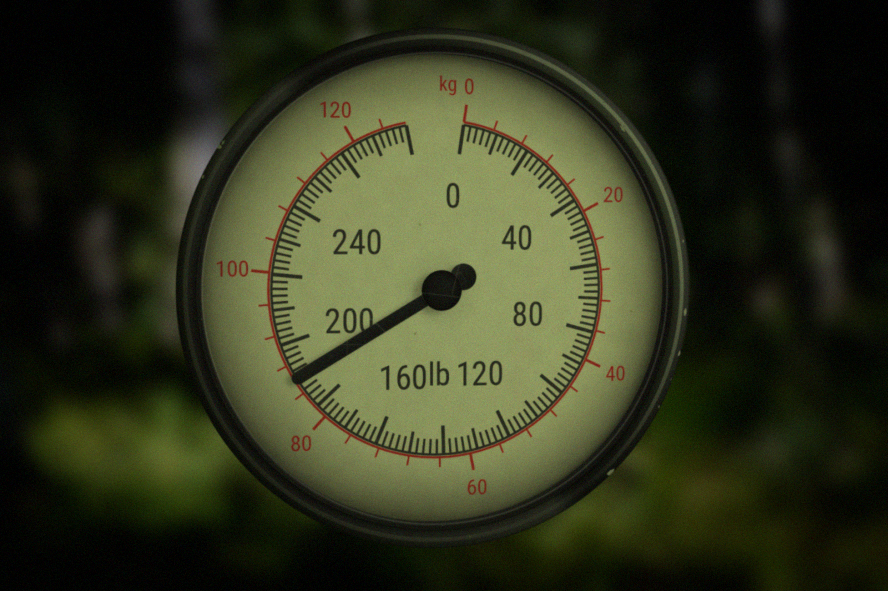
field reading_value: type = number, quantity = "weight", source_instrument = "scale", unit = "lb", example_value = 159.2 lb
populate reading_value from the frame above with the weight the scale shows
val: 190 lb
